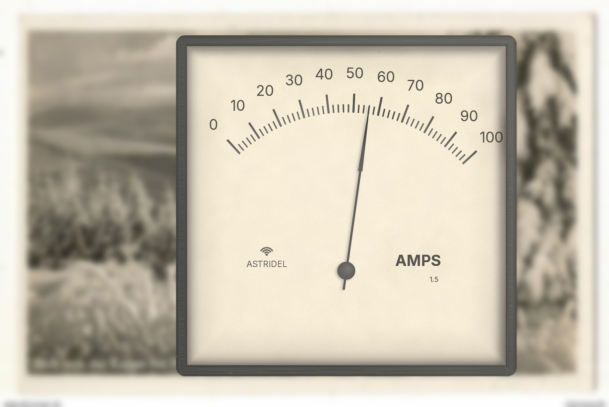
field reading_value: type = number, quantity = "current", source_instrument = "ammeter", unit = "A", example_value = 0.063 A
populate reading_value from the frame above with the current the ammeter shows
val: 56 A
